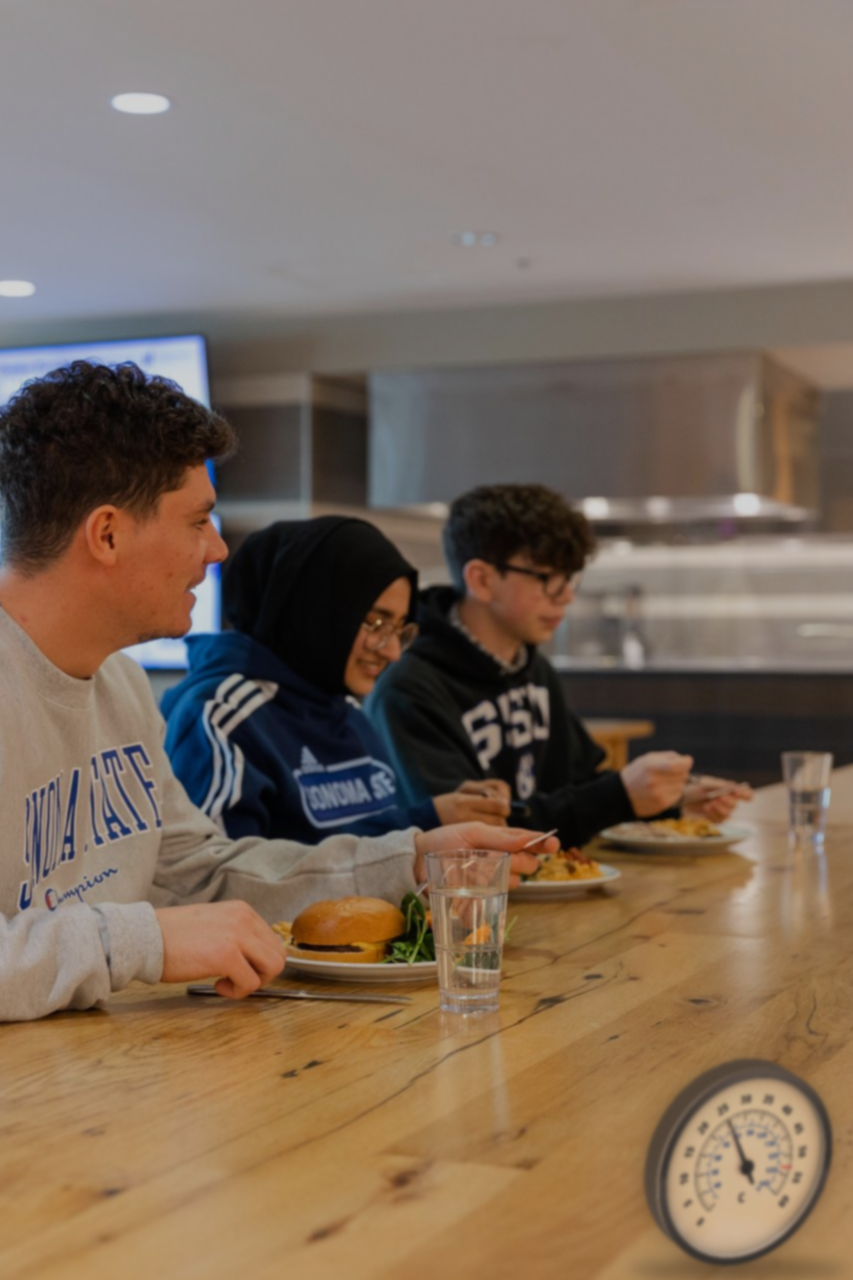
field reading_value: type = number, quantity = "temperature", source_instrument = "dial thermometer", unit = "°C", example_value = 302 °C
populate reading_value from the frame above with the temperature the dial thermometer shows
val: 25 °C
